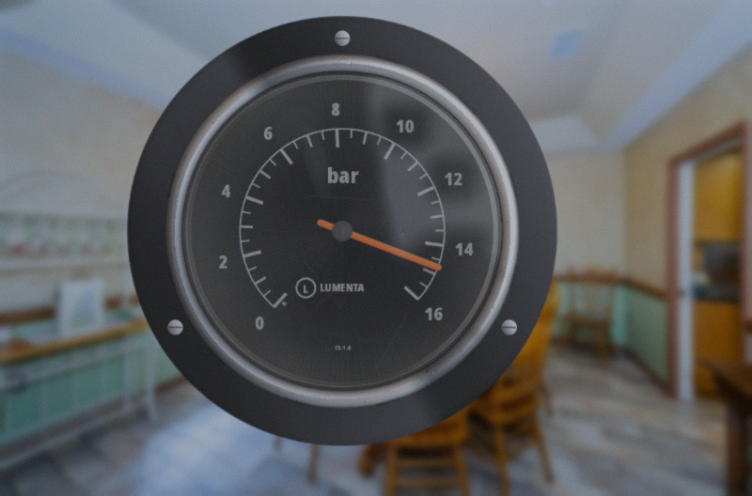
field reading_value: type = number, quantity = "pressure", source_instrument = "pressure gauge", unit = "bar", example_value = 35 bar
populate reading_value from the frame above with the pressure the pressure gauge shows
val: 14.75 bar
